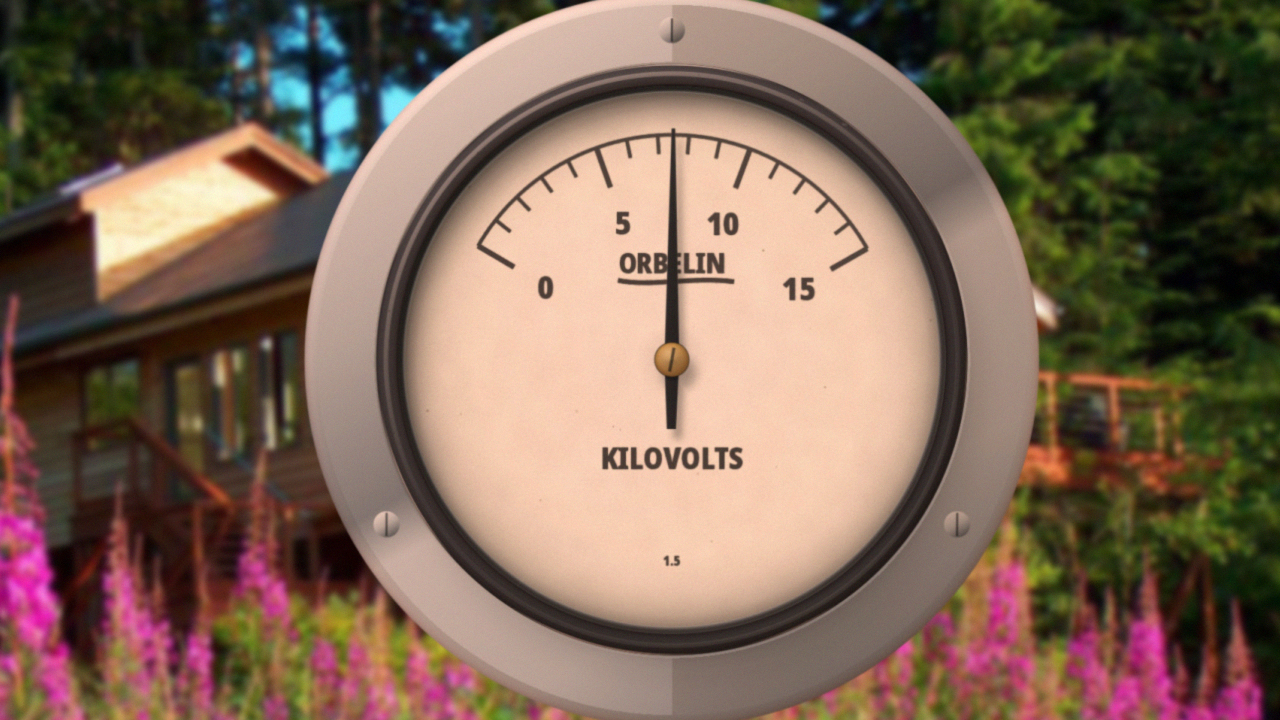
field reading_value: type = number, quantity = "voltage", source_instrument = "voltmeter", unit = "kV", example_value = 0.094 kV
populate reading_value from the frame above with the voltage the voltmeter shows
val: 7.5 kV
